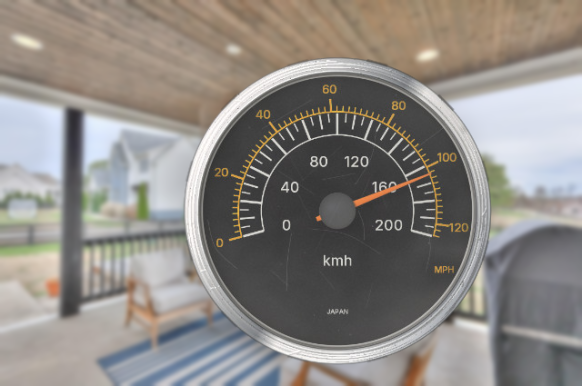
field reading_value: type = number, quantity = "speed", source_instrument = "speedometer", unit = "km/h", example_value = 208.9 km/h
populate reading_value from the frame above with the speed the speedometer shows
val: 165 km/h
